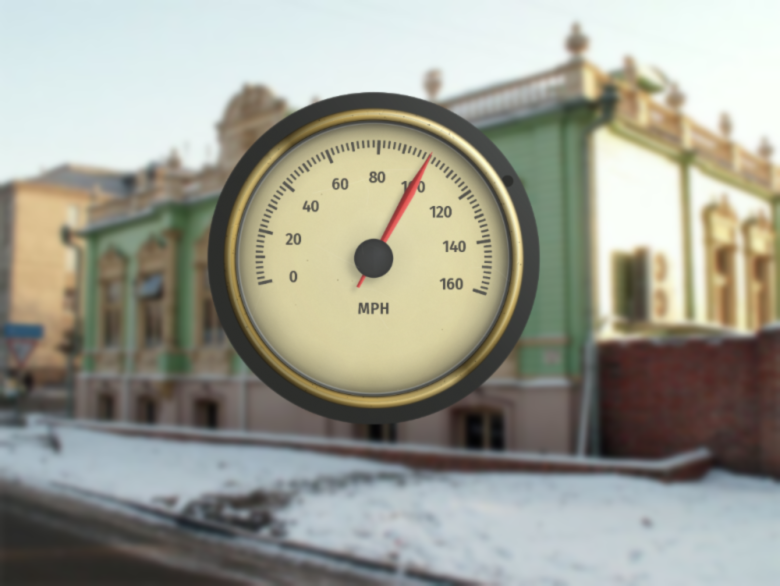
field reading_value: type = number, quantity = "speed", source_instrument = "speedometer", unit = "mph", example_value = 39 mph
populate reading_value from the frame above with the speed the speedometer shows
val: 100 mph
